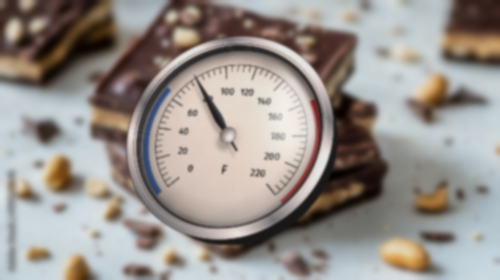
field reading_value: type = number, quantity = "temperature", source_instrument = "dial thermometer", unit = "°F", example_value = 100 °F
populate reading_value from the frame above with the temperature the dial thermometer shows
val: 80 °F
